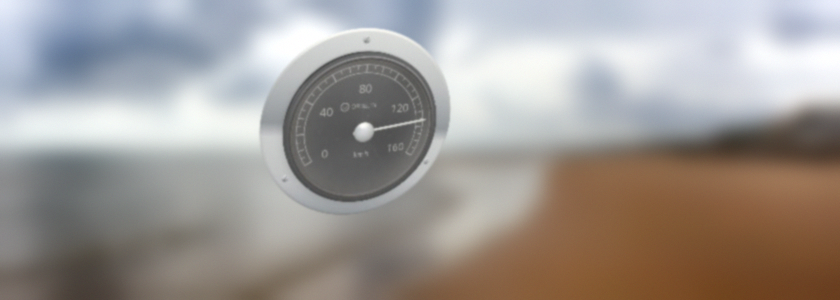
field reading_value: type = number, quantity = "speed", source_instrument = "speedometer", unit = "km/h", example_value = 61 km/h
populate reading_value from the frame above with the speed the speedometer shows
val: 135 km/h
